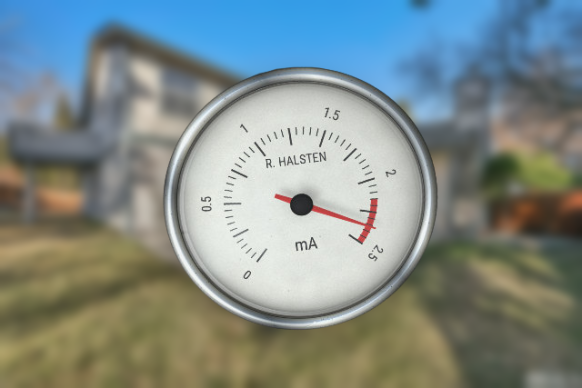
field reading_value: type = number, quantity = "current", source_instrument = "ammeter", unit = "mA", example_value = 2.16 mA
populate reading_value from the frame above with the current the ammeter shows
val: 2.35 mA
